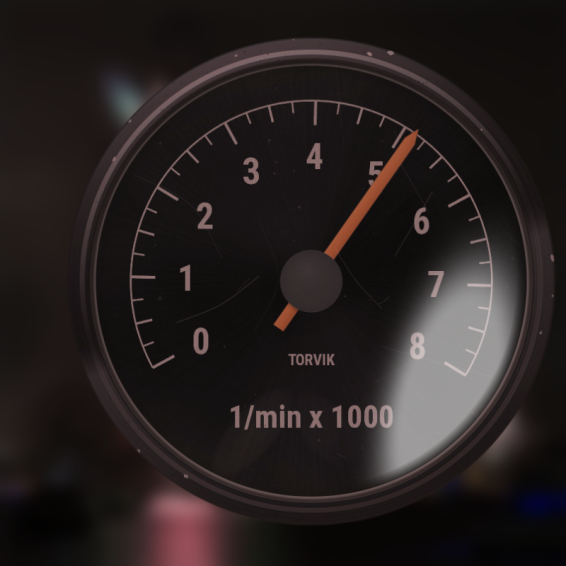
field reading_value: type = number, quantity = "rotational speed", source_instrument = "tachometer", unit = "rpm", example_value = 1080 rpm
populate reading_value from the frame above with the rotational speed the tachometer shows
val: 5125 rpm
